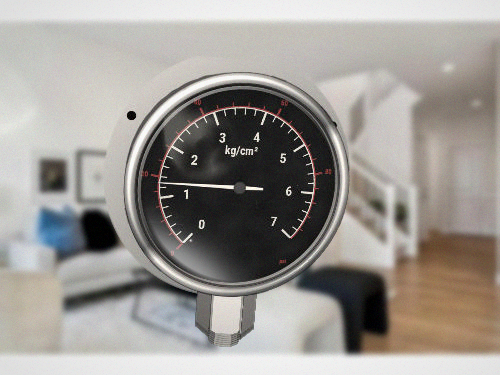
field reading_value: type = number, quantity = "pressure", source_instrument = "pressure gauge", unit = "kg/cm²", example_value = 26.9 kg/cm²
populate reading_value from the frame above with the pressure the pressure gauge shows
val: 1.3 kg/cm²
